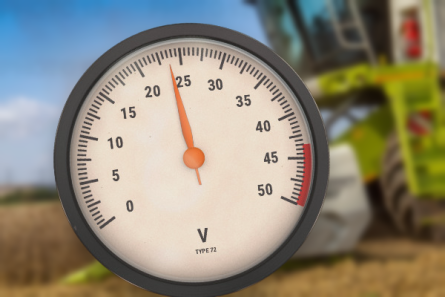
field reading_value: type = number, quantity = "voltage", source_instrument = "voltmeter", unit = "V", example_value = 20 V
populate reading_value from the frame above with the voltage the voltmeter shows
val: 23.5 V
